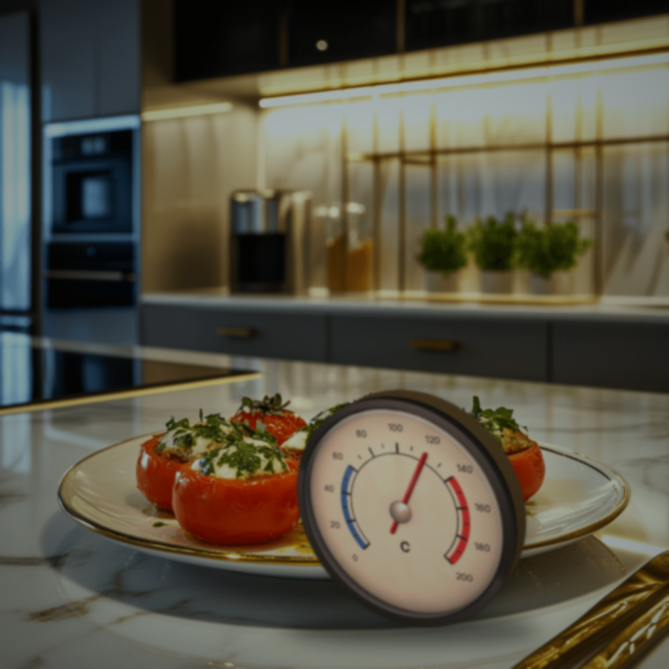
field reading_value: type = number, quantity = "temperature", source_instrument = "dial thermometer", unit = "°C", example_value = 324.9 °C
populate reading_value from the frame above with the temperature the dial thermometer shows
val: 120 °C
